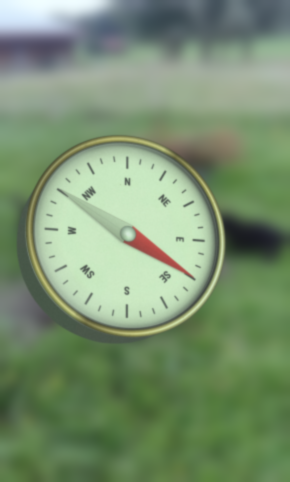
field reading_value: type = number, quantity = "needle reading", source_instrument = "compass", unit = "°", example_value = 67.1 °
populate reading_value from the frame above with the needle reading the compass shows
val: 120 °
